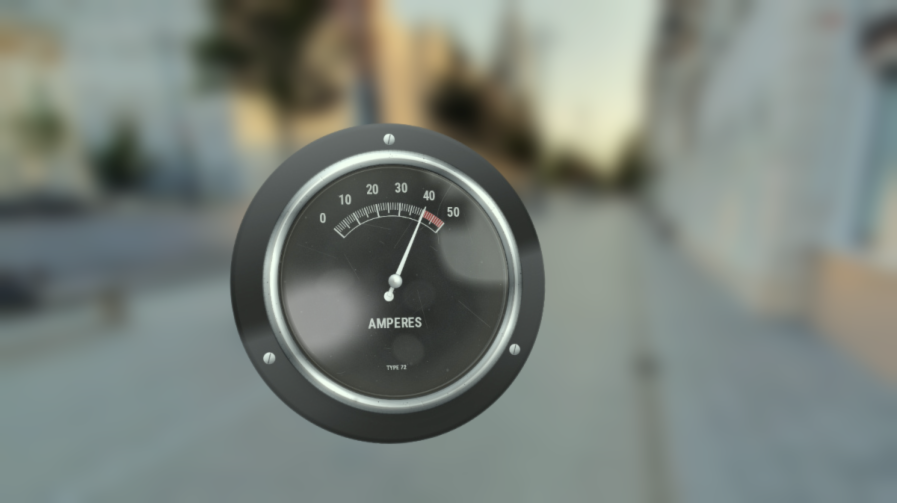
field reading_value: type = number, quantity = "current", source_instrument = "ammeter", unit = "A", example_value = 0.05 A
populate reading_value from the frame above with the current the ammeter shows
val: 40 A
